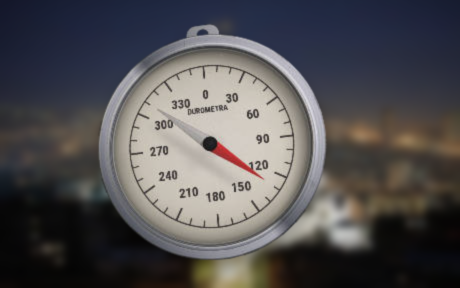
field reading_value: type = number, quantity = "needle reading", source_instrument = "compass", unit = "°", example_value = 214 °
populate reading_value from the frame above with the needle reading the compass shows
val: 130 °
